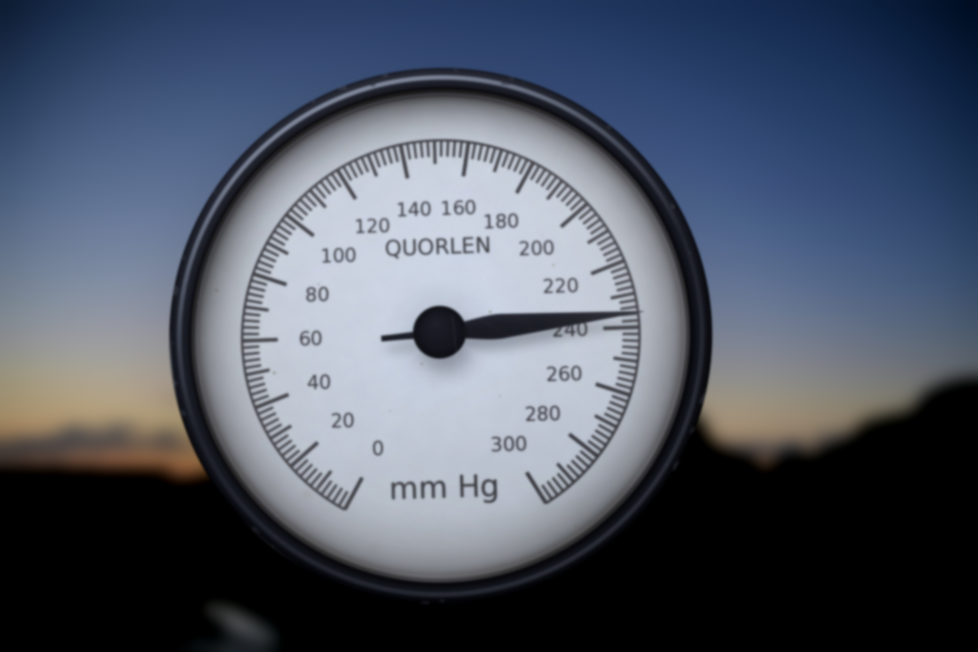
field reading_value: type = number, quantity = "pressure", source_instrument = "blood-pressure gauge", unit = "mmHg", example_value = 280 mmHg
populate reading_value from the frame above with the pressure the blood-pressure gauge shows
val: 236 mmHg
